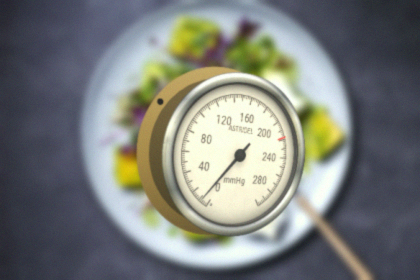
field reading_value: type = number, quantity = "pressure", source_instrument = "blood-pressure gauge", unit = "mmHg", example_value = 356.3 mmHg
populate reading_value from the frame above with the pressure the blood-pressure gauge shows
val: 10 mmHg
